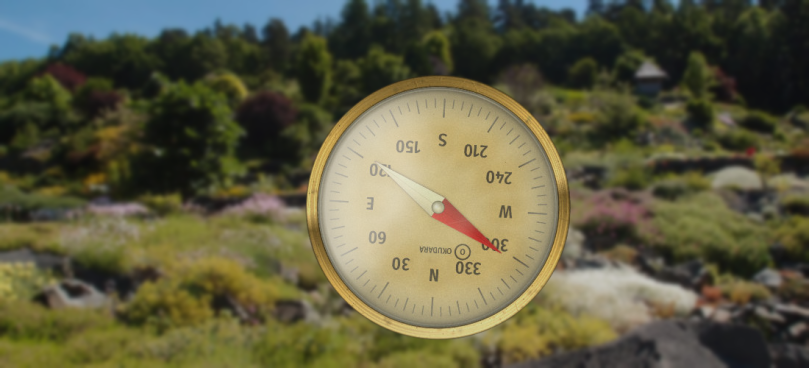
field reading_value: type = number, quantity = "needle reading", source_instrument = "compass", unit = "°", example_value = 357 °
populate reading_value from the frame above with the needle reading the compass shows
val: 302.5 °
